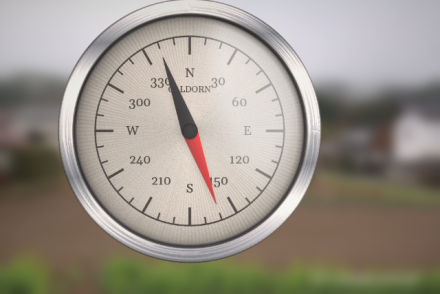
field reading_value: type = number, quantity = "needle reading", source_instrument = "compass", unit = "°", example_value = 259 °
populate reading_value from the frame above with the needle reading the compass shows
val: 160 °
